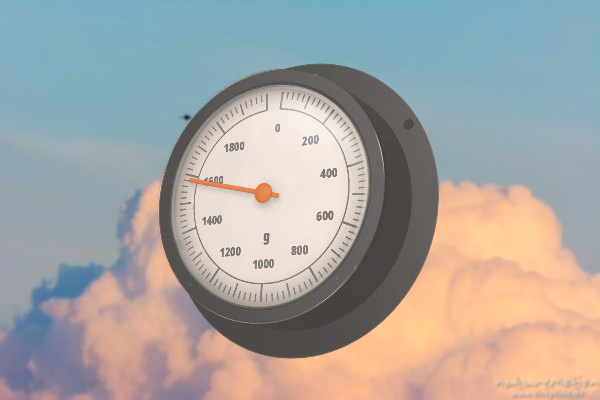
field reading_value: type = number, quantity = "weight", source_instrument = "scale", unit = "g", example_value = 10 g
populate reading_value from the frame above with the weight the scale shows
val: 1580 g
